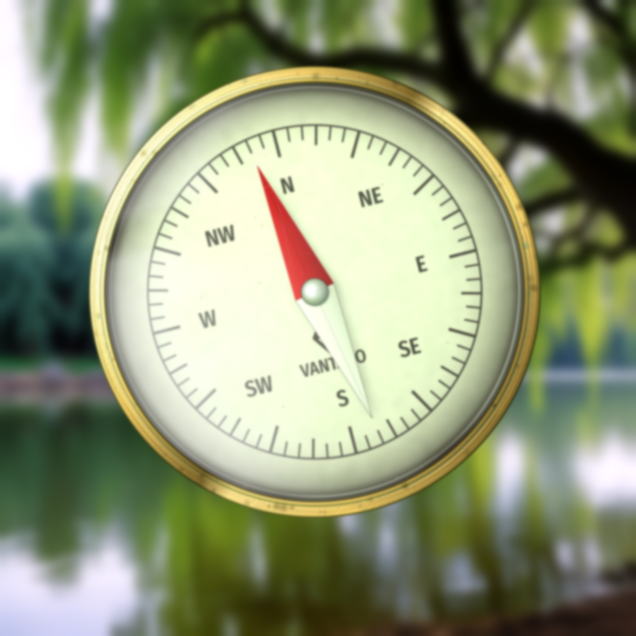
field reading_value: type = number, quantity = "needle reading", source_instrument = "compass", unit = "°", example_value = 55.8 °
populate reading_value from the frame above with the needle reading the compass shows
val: 350 °
